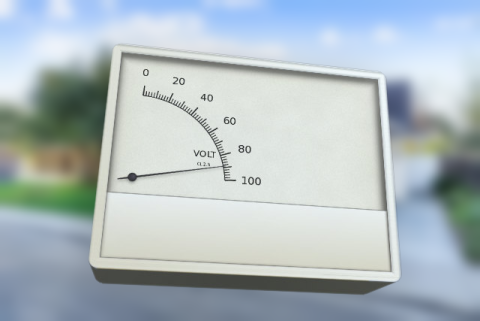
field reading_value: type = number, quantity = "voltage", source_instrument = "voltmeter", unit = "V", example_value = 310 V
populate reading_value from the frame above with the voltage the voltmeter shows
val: 90 V
